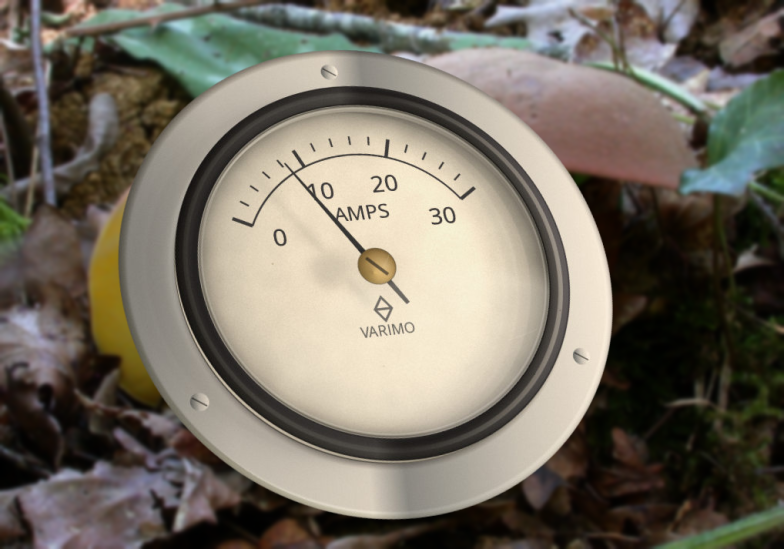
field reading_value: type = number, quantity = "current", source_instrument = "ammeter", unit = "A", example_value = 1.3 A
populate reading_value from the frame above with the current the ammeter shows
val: 8 A
